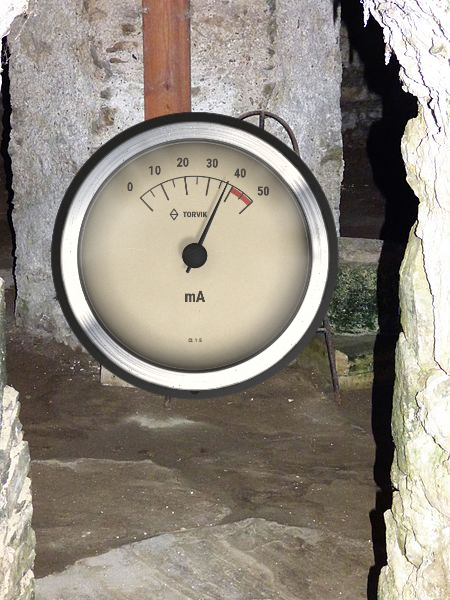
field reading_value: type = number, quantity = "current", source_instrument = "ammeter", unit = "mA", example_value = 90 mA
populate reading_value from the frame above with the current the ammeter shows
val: 37.5 mA
